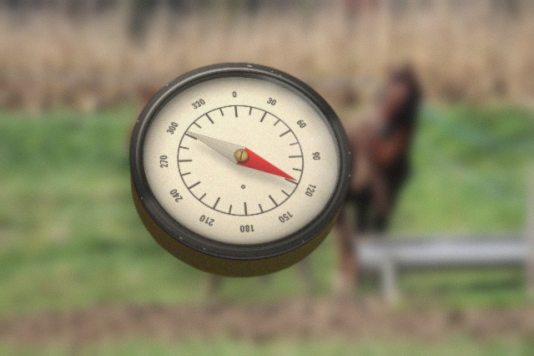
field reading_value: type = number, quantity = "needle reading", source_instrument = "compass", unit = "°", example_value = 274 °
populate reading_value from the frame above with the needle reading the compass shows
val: 120 °
